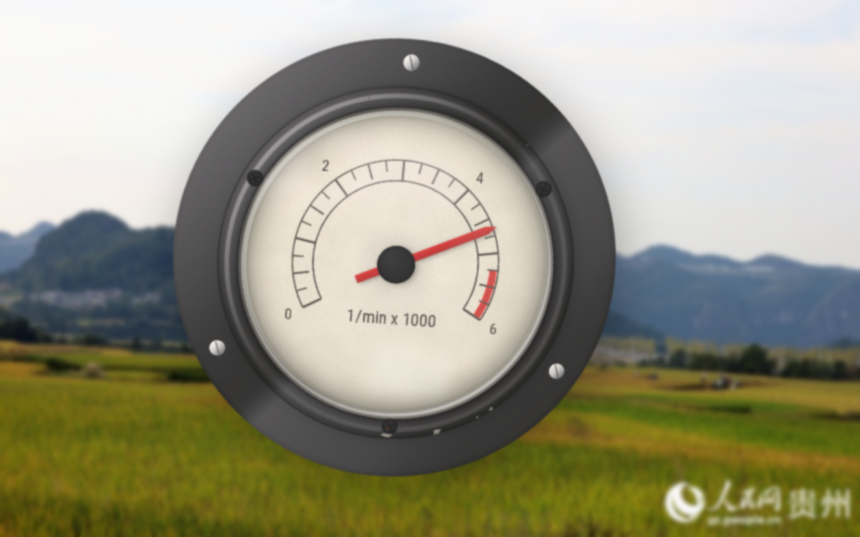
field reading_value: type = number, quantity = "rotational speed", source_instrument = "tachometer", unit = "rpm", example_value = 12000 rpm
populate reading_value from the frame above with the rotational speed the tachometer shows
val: 4625 rpm
